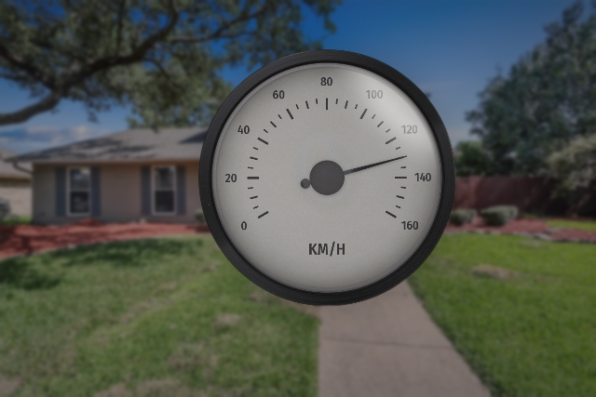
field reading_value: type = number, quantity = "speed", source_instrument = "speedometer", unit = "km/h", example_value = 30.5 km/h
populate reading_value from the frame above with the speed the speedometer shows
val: 130 km/h
